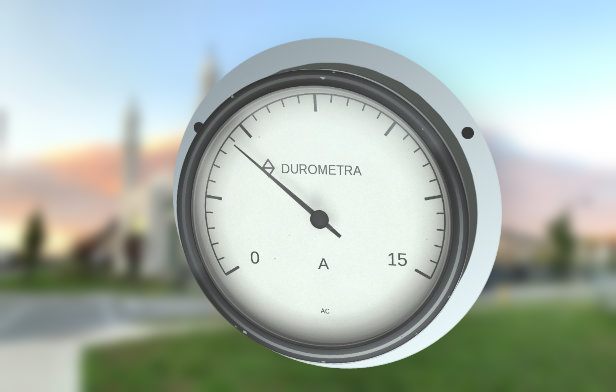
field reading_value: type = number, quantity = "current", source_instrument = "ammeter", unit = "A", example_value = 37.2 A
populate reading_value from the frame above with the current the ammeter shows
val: 4.5 A
